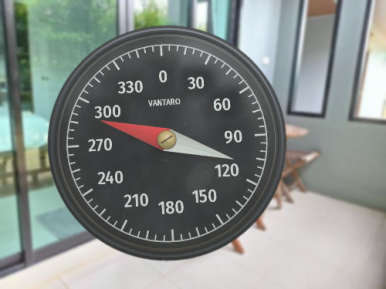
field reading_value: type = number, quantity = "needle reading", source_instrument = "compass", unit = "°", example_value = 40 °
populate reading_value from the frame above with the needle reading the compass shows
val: 290 °
